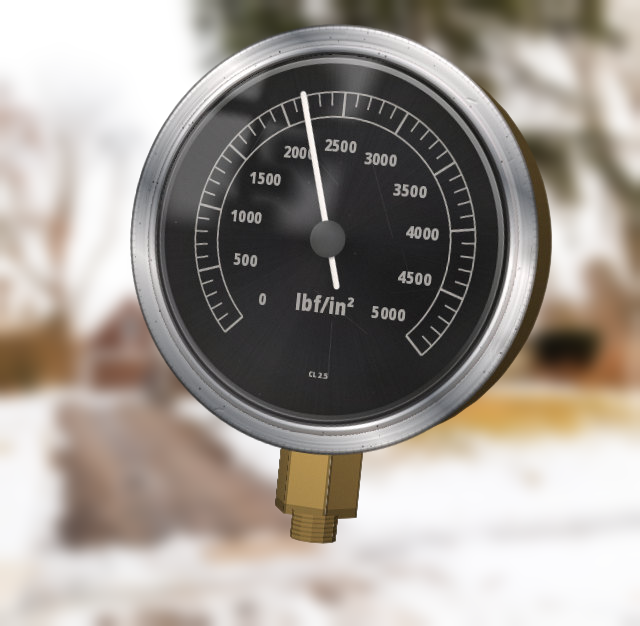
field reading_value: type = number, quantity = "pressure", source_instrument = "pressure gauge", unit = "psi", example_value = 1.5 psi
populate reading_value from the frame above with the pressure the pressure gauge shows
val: 2200 psi
